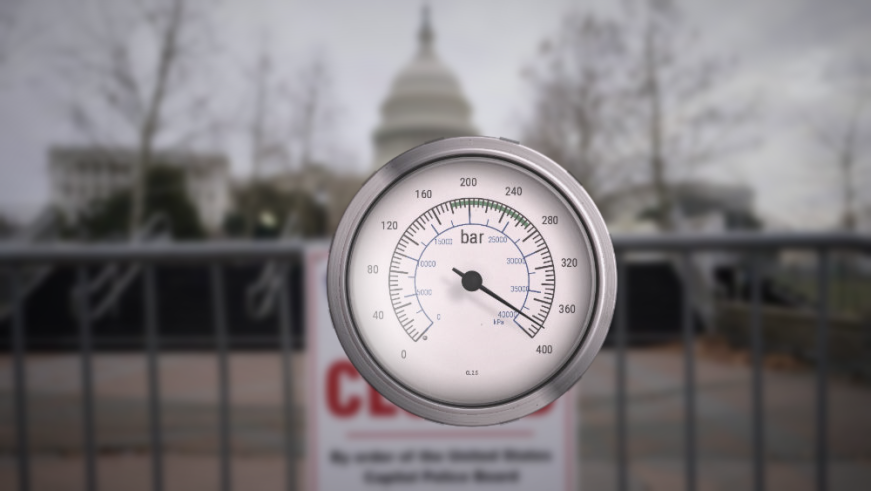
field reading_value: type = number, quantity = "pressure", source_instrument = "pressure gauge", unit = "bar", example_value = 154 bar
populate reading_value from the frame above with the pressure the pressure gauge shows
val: 385 bar
